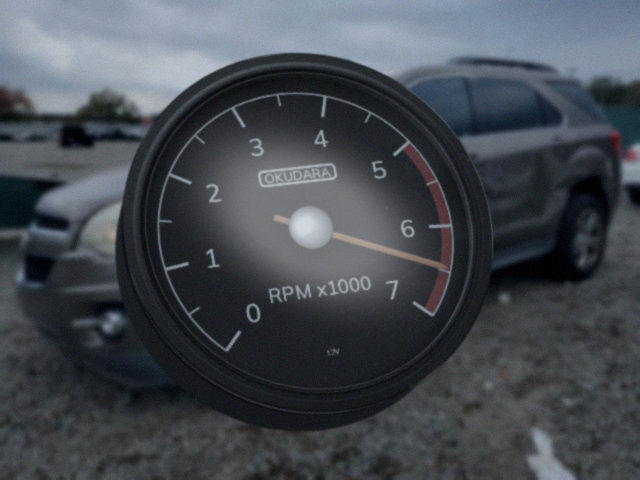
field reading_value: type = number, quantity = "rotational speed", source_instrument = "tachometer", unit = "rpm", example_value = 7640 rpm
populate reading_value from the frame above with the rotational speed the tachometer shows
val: 6500 rpm
